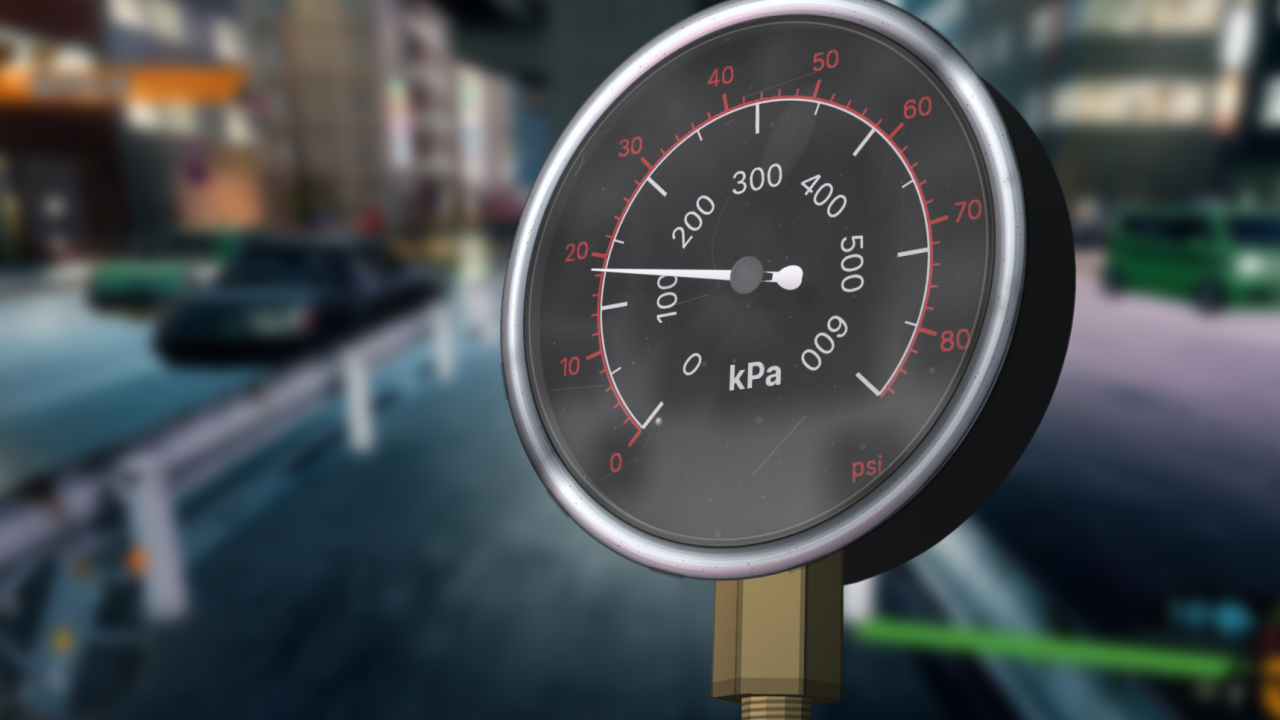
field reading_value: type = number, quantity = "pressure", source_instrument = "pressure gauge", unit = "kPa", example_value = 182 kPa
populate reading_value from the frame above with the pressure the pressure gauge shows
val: 125 kPa
